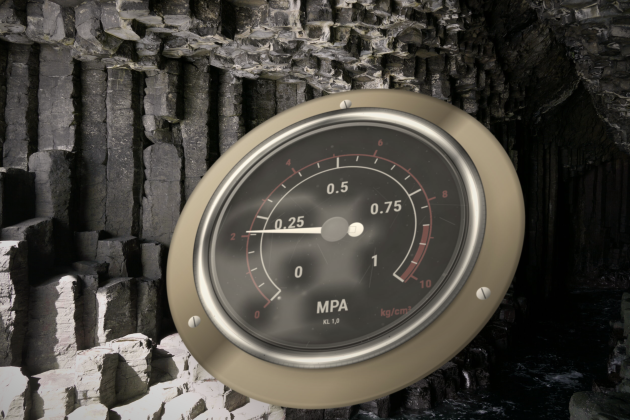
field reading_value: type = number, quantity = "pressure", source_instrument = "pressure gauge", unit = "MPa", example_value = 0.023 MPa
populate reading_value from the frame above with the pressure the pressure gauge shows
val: 0.2 MPa
